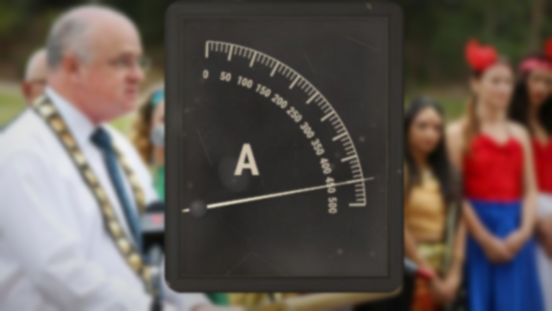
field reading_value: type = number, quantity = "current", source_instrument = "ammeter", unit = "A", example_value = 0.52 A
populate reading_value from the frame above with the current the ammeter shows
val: 450 A
